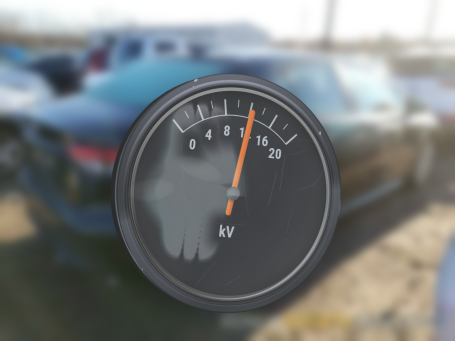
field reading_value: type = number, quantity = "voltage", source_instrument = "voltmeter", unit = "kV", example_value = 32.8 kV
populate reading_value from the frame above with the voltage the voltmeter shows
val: 12 kV
